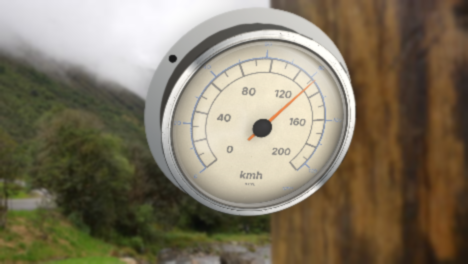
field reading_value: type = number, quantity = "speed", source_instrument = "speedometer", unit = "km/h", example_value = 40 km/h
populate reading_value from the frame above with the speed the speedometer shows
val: 130 km/h
